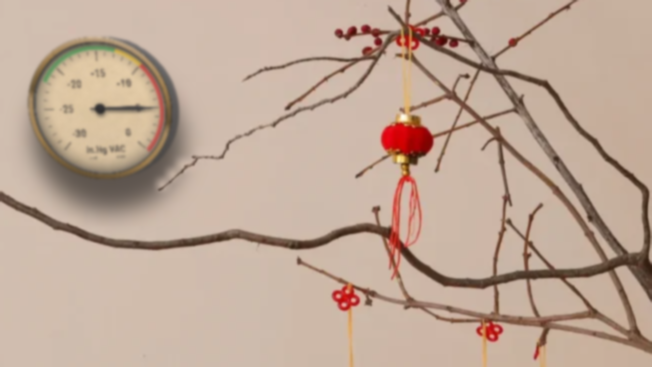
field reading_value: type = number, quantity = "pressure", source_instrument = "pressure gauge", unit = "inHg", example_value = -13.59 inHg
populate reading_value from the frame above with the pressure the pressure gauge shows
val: -5 inHg
